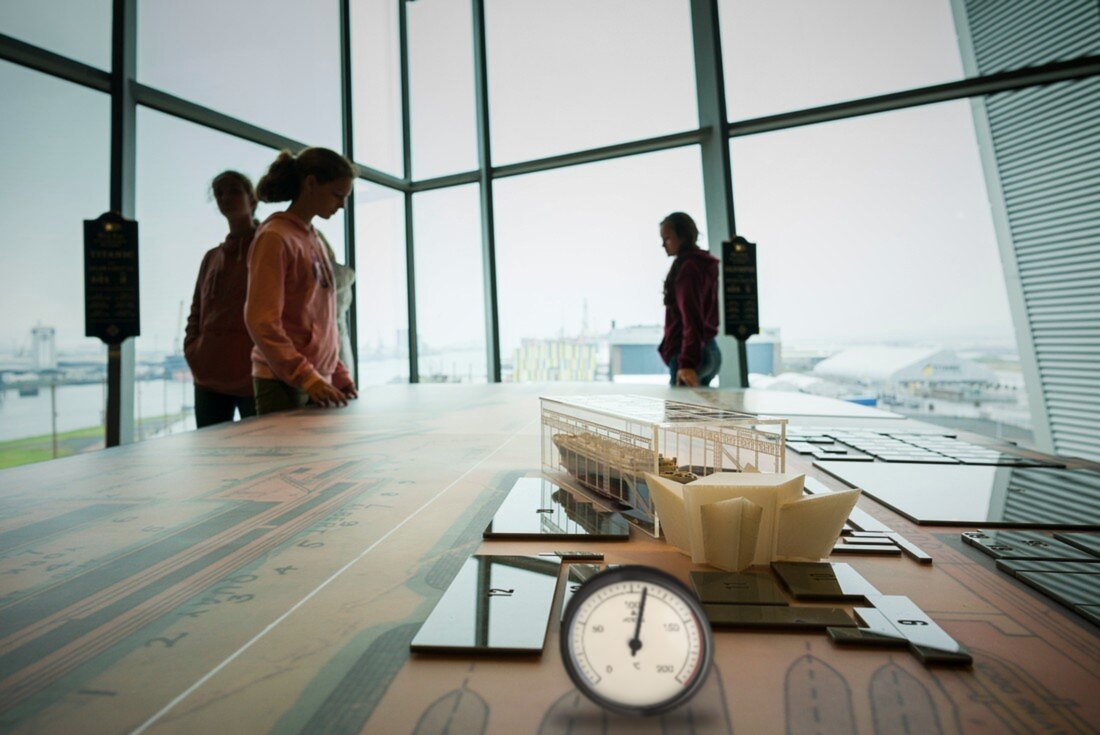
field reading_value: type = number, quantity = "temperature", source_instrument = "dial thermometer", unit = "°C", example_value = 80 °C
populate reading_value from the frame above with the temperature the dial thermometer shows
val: 110 °C
